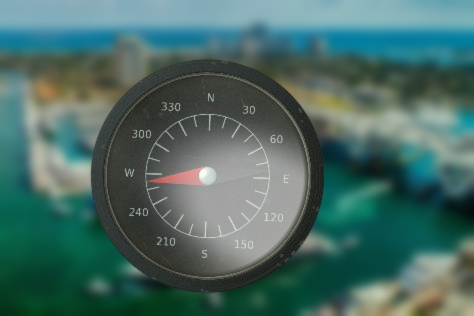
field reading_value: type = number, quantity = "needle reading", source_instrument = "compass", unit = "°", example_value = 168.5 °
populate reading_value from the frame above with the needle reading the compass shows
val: 262.5 °
